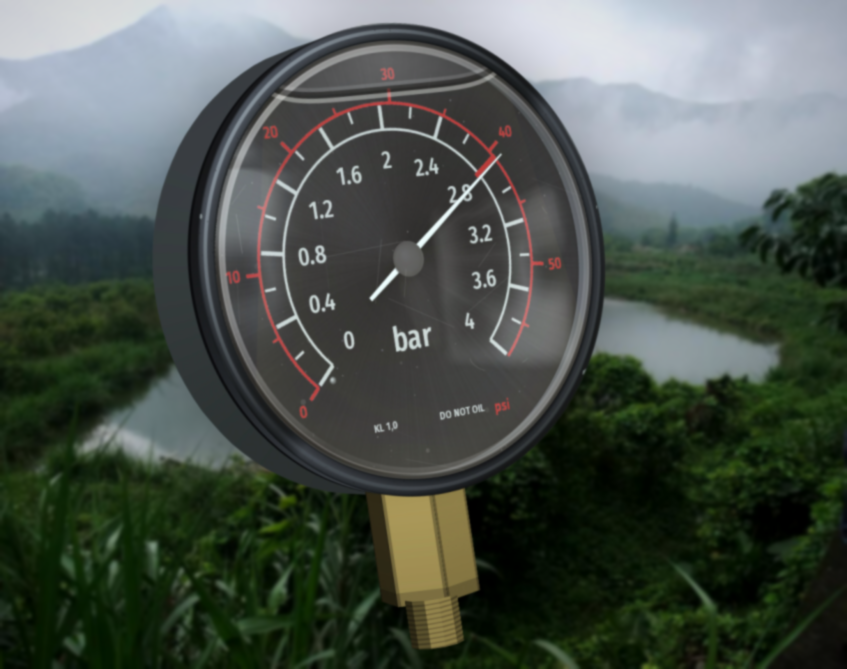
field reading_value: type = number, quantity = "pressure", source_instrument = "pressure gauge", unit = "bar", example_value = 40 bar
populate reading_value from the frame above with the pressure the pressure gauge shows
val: 2.8 bar
